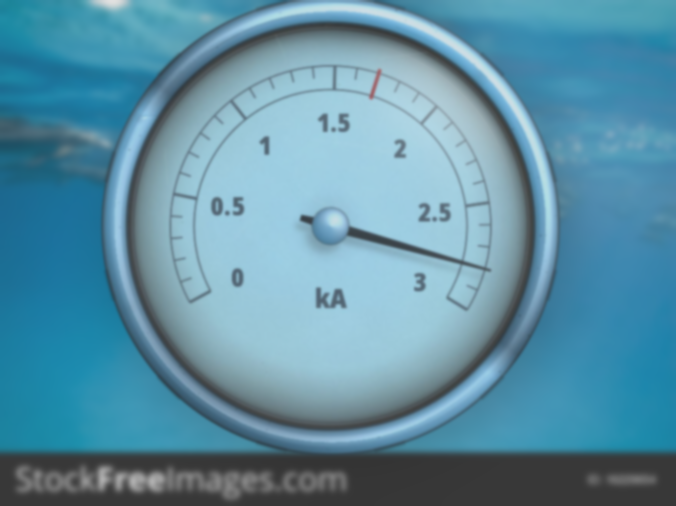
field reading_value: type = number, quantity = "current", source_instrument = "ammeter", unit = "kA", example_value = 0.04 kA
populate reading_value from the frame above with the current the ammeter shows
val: 2.8 kA
